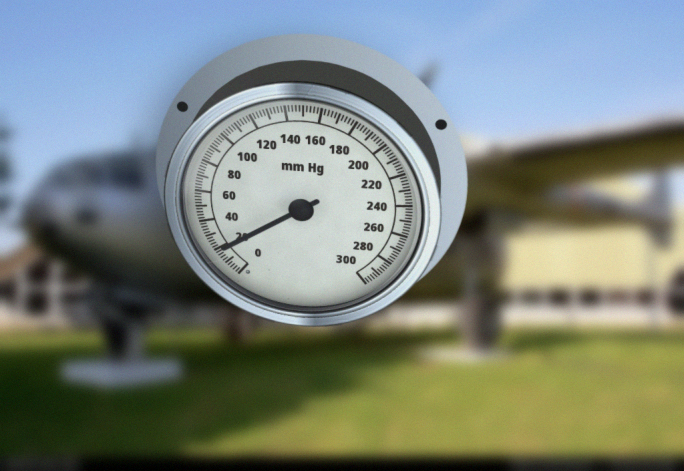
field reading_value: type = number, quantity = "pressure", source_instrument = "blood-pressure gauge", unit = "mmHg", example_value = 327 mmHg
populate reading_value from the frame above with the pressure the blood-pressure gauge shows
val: 20 mmHg
